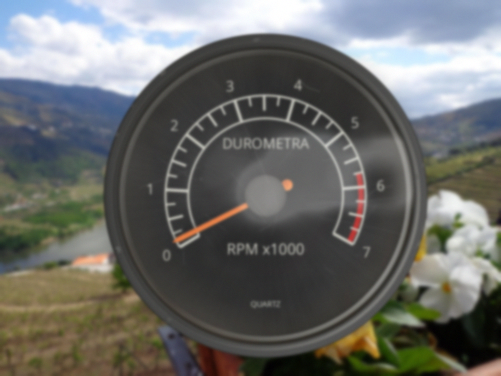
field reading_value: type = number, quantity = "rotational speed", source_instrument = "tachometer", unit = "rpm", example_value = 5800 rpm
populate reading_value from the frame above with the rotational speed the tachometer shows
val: 125 rpm
